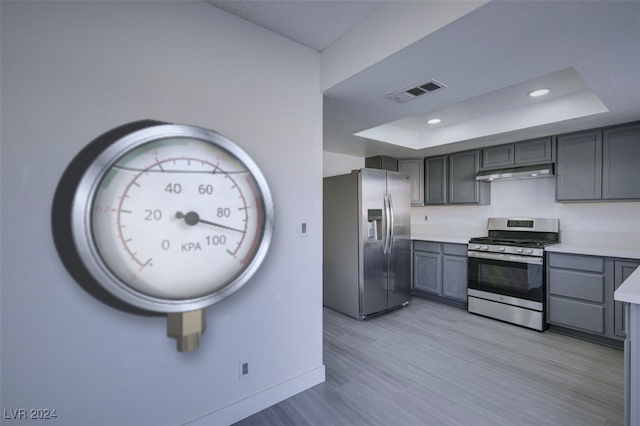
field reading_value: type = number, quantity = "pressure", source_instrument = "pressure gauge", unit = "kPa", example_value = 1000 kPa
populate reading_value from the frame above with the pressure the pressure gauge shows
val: 90 kPa
